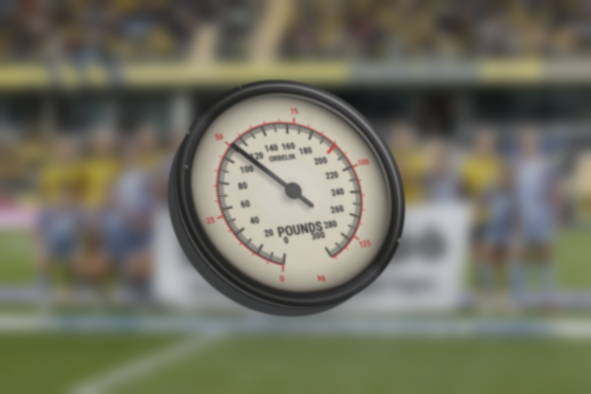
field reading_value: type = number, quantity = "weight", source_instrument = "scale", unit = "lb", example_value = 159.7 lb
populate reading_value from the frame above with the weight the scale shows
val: 110 lb
